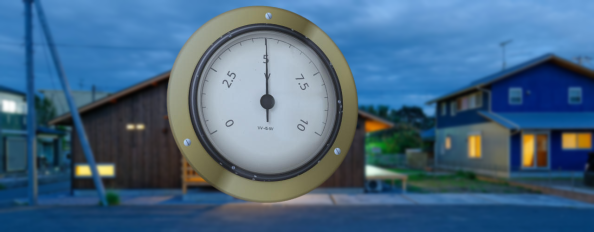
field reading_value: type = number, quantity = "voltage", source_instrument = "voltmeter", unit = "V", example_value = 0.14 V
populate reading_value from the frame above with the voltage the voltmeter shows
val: 5 V
